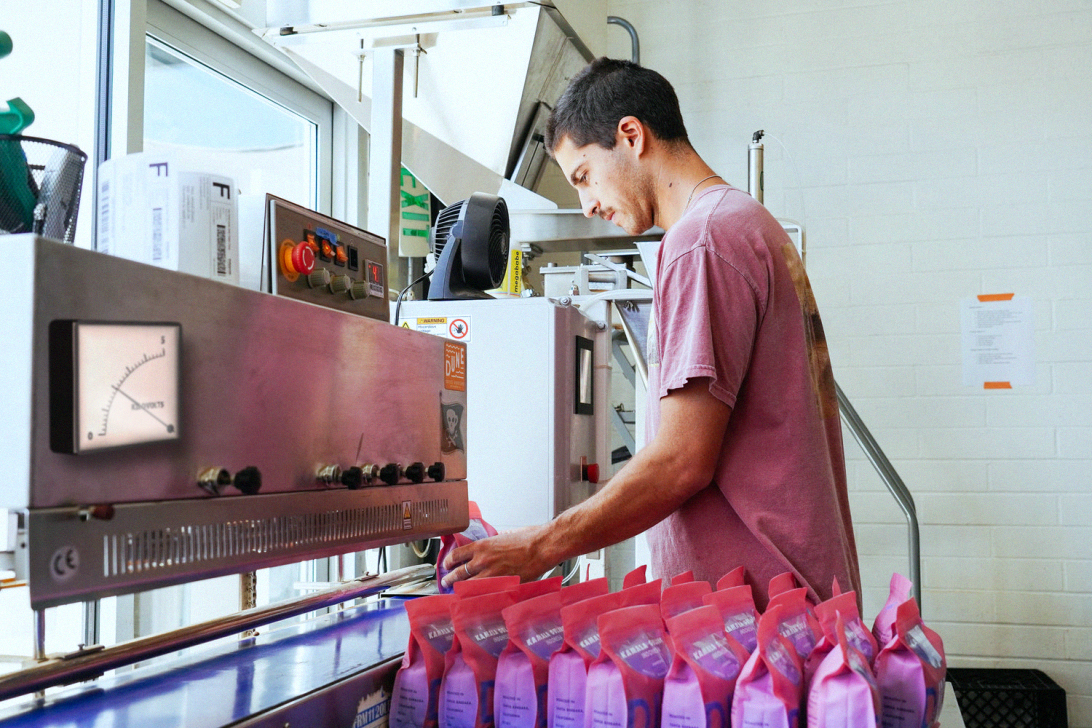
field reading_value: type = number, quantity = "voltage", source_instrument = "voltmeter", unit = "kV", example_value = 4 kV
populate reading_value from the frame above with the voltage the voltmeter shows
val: 2 kV
